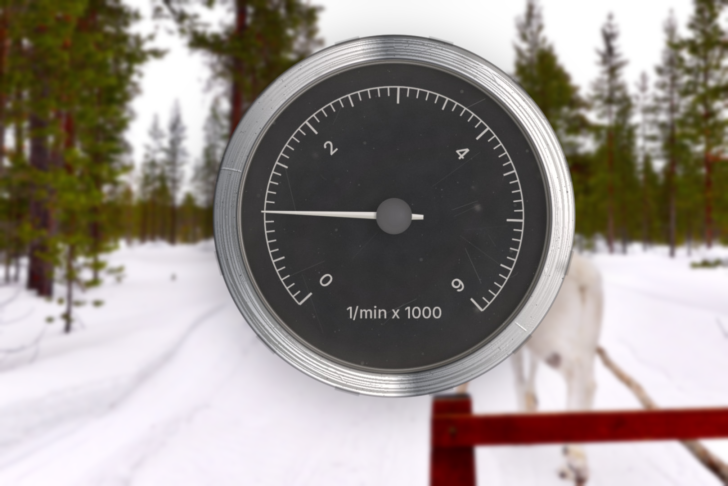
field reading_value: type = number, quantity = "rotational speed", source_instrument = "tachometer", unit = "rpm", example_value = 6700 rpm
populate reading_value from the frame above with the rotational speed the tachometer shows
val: 1000 rpm
